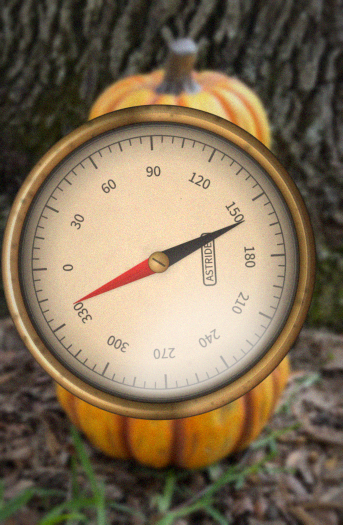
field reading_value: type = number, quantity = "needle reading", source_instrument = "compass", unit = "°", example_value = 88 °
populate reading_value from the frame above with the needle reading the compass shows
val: 337.5 °
